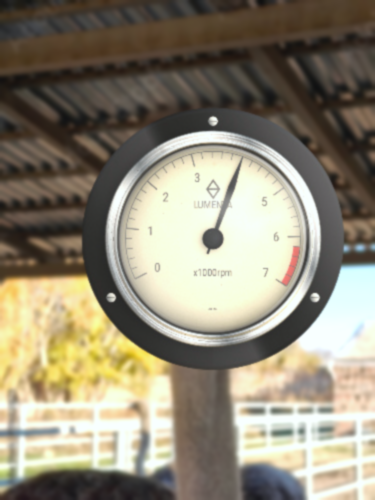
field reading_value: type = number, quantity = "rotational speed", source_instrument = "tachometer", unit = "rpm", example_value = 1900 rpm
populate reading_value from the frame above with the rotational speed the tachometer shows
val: 4000 rpm
